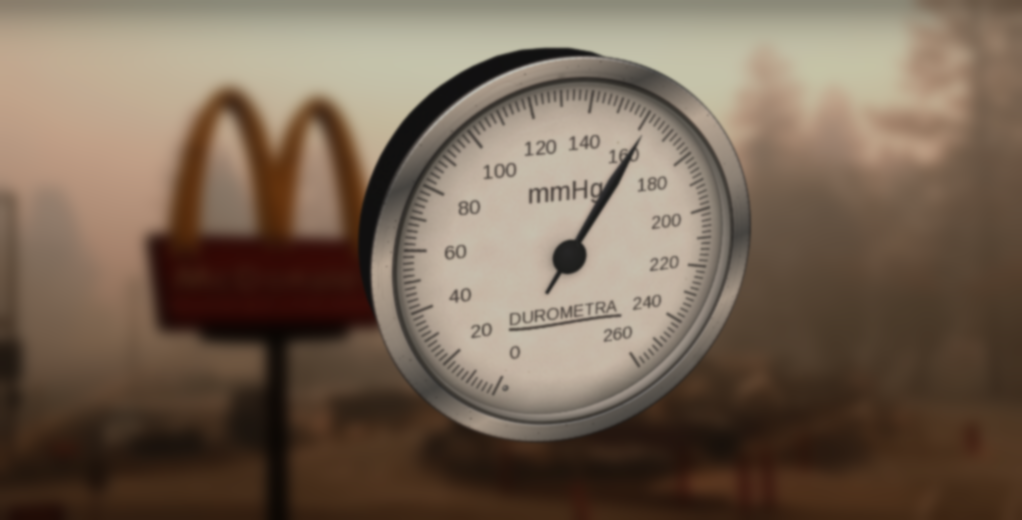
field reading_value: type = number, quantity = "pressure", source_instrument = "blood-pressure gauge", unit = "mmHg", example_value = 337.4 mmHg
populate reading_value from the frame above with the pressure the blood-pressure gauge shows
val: 160 mmHg
